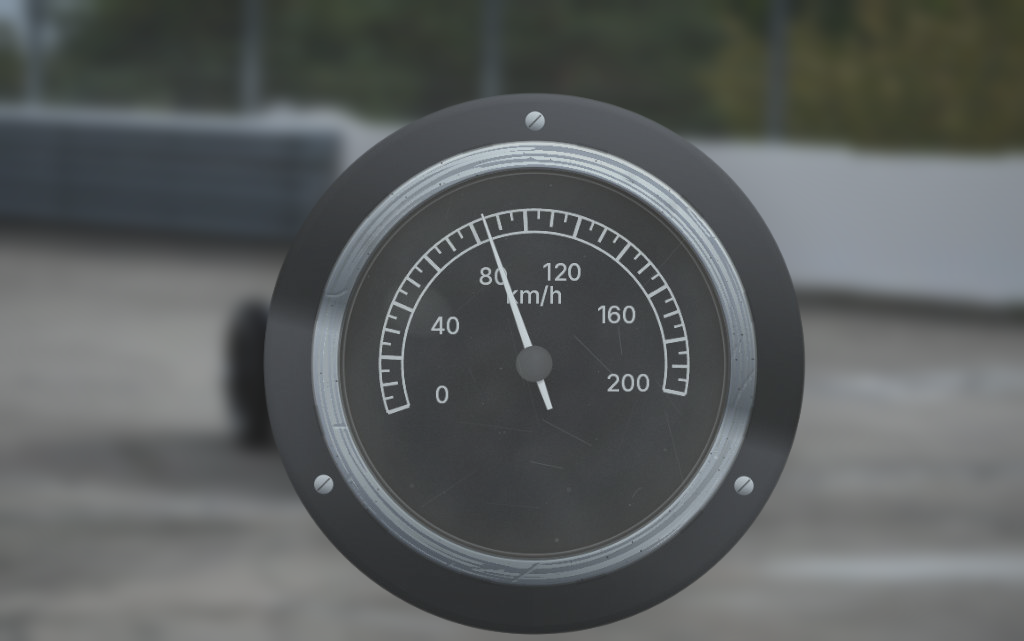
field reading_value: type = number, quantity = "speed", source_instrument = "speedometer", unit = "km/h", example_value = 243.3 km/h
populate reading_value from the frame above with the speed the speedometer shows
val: 85 km/h
